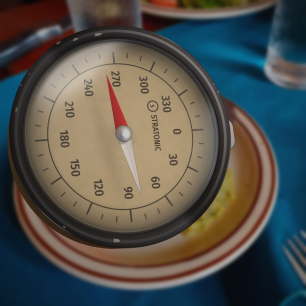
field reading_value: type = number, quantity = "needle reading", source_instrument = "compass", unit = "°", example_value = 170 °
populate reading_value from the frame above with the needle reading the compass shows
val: 260 °
